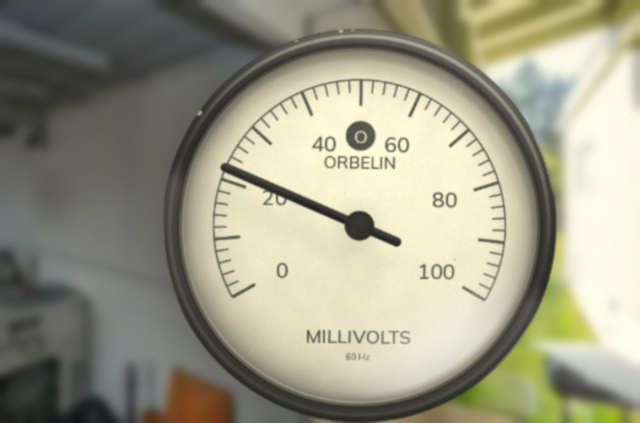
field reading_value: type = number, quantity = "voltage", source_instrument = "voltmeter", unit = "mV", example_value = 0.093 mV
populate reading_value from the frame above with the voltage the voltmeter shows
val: 22 mV
